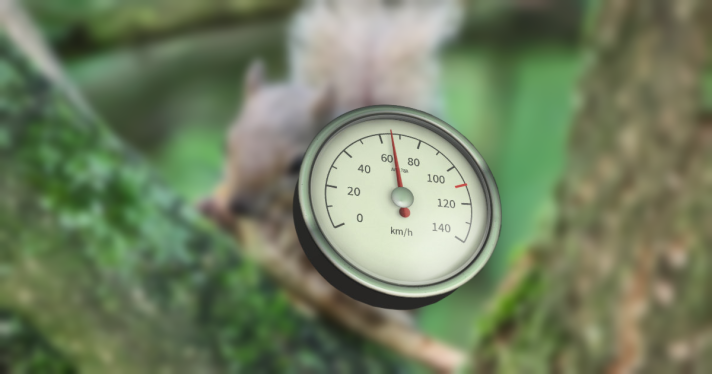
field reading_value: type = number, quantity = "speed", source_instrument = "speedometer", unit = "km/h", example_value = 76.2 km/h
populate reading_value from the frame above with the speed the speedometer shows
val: 65 km/h
